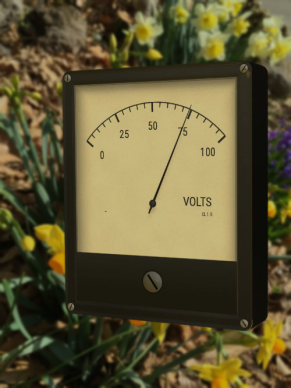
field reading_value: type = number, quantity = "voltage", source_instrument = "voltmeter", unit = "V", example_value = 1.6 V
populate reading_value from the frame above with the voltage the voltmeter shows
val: 75 V
